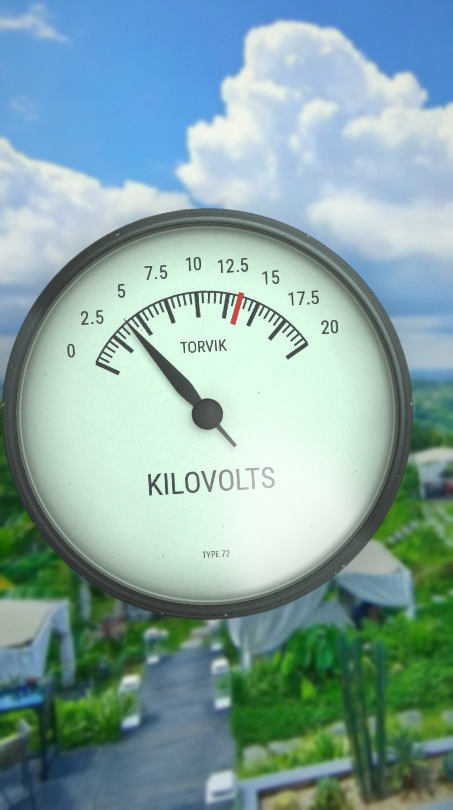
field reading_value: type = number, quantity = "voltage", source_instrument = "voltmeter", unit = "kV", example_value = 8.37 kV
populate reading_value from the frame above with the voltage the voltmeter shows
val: 4 kV
